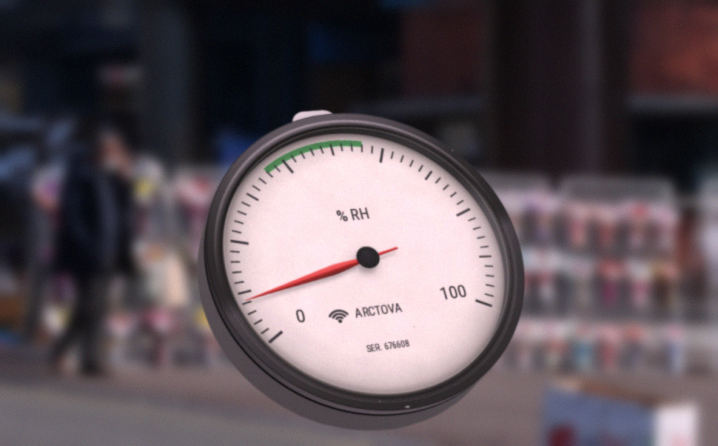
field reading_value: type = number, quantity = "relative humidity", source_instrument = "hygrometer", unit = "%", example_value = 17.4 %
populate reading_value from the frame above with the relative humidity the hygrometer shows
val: 8 %
